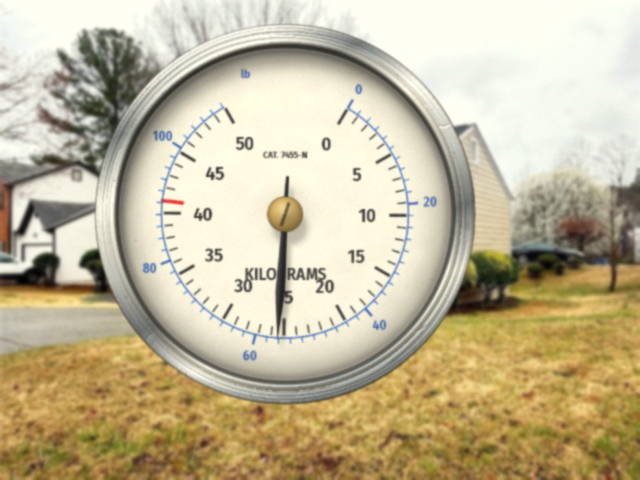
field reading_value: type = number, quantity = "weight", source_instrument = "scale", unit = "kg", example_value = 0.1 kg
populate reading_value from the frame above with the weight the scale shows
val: 25.5 kg
